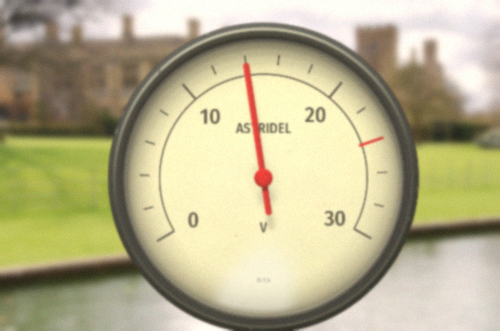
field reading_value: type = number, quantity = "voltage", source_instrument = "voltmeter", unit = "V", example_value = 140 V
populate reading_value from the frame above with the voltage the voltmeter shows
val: 14 V
